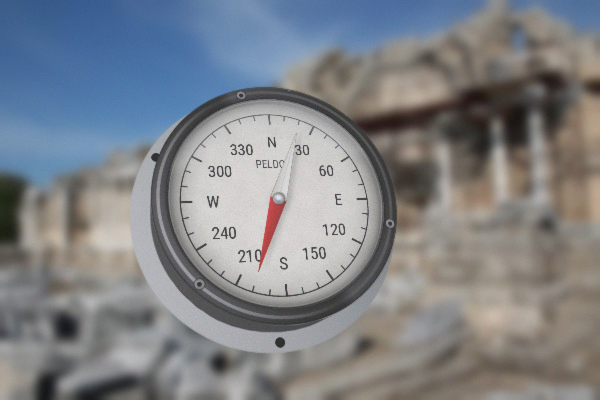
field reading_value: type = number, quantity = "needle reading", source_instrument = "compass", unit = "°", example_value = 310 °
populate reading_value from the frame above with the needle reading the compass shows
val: 200 °
